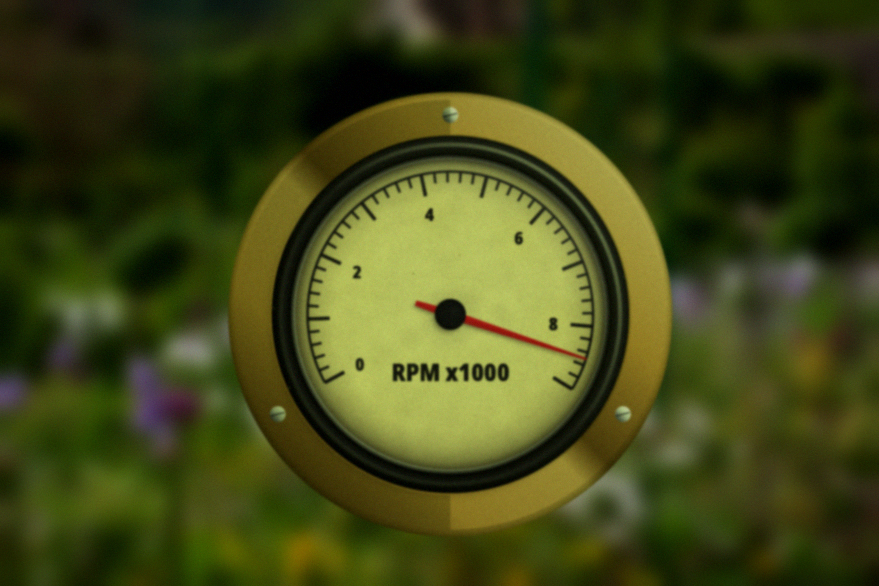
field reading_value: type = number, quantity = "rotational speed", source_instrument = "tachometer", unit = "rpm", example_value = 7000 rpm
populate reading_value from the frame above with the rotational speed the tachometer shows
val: 8500 rpm
